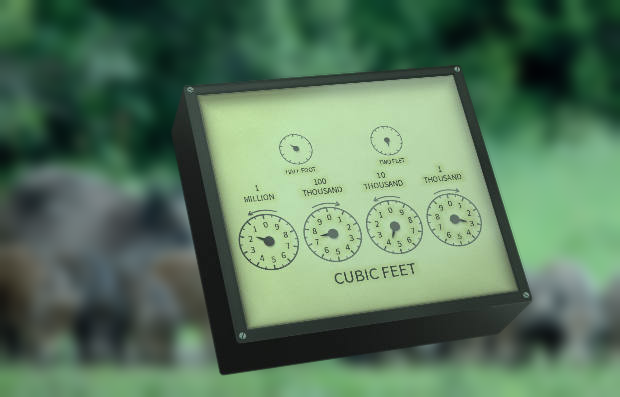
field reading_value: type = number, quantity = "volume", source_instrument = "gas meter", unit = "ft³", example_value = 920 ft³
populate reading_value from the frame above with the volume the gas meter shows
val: 174300 ft³
